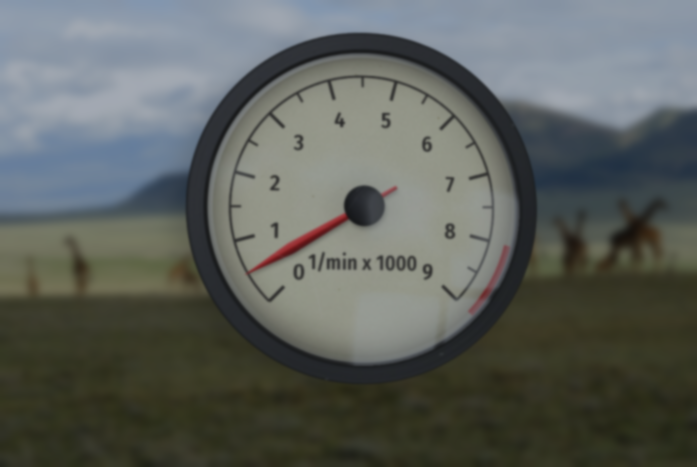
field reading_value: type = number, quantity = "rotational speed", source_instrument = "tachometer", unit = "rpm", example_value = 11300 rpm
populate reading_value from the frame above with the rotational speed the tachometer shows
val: 500 rpm
